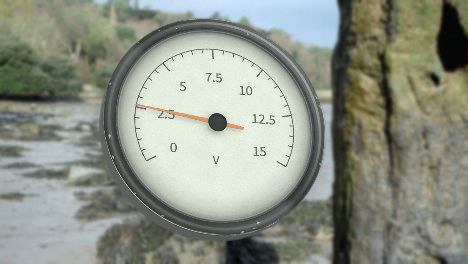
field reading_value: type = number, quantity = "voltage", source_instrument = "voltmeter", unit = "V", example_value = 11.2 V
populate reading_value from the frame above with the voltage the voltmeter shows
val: 2.5 V
